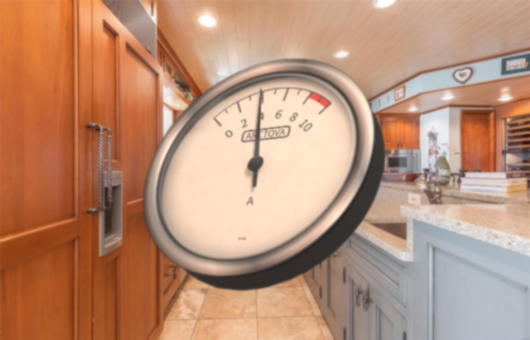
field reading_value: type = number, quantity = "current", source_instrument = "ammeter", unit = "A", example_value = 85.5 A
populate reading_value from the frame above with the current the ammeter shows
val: 4 A
